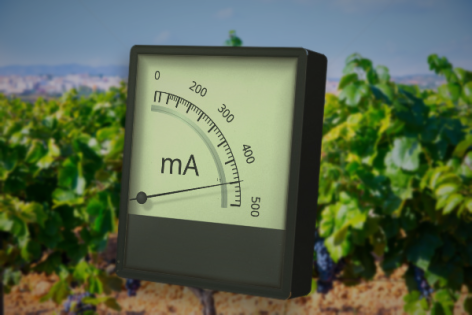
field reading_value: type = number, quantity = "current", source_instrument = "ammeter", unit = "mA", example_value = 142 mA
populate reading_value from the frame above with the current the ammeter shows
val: 450 mA
